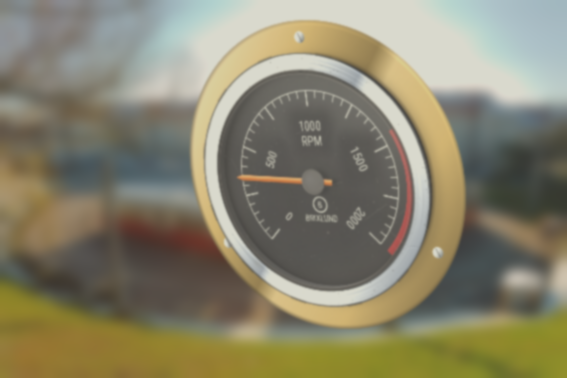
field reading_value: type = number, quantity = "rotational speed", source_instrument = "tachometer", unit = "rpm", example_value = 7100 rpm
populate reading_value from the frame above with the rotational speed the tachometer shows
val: 350 rpm
